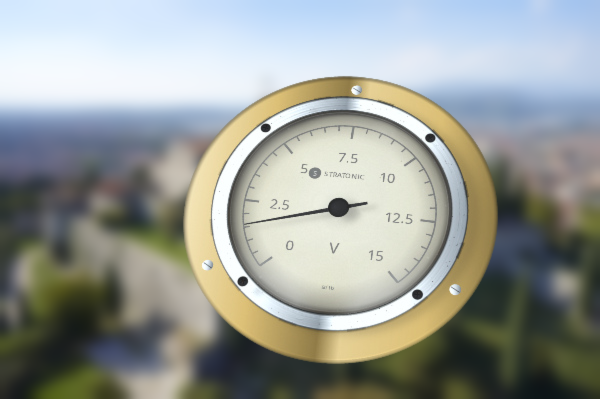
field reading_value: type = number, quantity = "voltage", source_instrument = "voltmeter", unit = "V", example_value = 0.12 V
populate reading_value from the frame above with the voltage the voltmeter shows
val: 1.5 V
